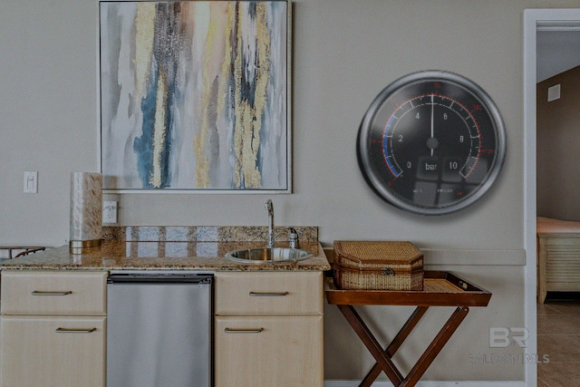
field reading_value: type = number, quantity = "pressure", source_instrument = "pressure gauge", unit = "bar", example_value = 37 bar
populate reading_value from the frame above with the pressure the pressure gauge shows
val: 5 bar
